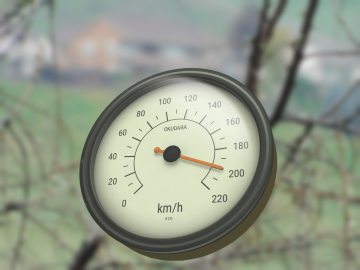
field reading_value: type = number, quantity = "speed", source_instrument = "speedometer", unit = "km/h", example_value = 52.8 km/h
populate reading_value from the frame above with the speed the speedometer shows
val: 200 km/h
